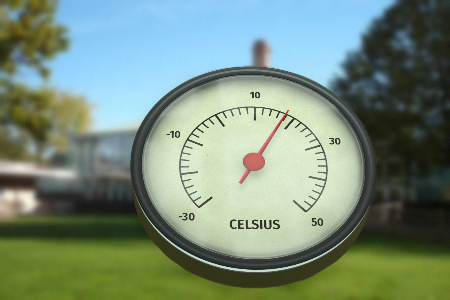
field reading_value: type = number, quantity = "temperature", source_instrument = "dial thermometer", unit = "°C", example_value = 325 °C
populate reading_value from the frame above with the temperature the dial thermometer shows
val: 18 °C
